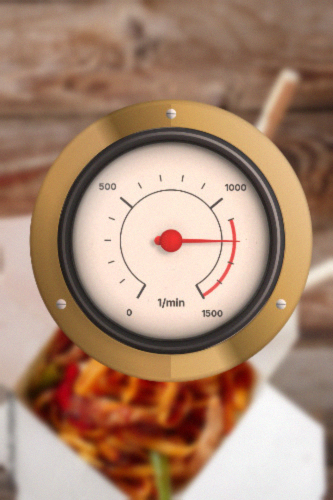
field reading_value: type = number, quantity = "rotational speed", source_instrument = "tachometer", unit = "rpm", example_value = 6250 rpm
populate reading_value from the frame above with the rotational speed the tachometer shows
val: 1200 rpm
